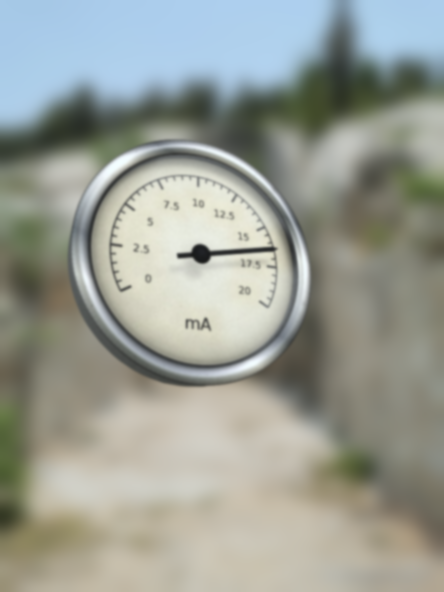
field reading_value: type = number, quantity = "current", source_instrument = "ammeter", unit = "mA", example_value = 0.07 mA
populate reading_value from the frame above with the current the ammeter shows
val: 16.5 mA
